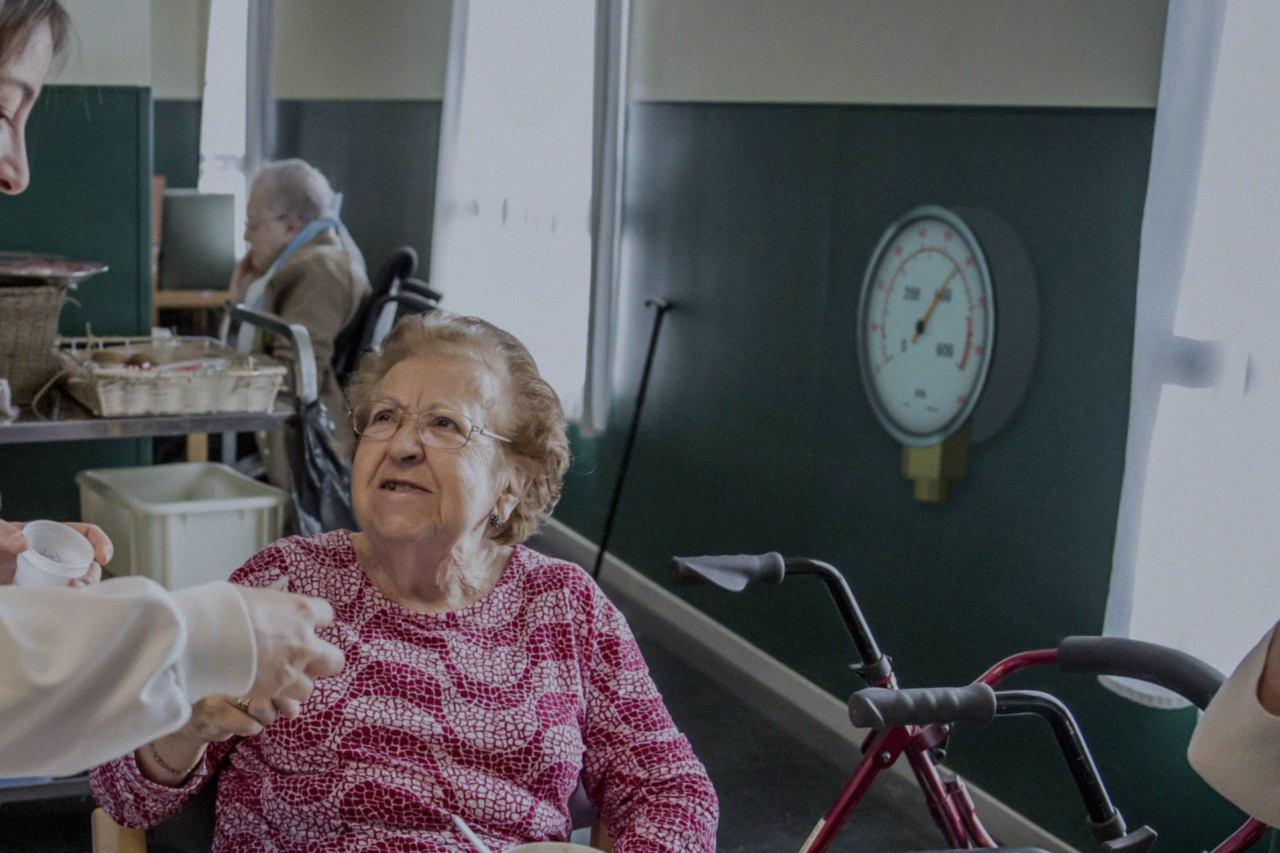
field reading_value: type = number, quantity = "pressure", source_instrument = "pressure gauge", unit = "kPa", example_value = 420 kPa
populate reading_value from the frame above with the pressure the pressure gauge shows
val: 400 kPa
